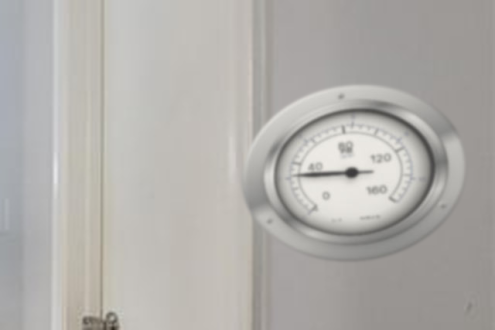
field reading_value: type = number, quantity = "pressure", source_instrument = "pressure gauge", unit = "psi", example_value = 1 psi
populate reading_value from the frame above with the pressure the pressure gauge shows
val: 30 psi
